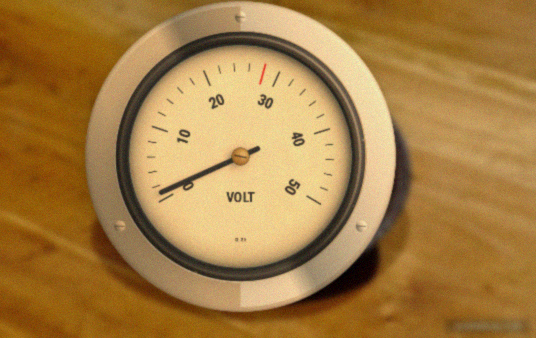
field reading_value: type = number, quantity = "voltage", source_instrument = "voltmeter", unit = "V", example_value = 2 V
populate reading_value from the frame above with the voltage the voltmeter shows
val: 1 V
